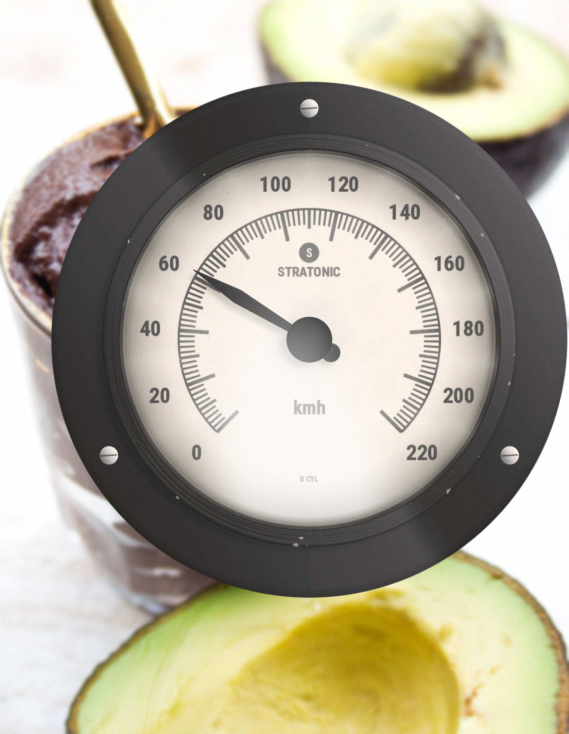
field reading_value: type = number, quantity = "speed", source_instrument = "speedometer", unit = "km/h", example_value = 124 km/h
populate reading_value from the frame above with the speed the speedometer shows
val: 62 km/h
